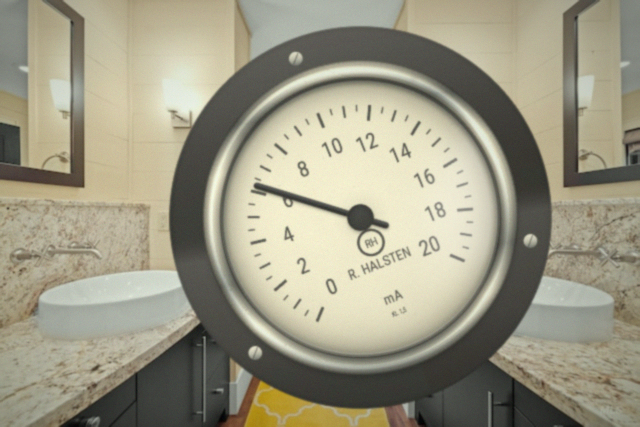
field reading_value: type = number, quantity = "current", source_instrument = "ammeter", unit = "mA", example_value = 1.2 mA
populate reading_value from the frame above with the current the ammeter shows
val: 6.25 mA
